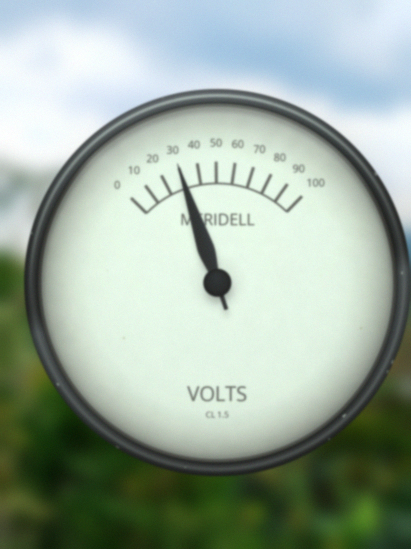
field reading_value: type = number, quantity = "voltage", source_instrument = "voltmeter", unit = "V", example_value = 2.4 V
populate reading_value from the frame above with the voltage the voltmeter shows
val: 30 V
